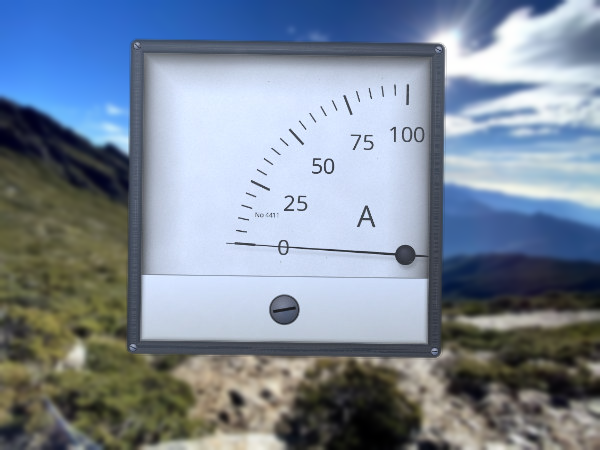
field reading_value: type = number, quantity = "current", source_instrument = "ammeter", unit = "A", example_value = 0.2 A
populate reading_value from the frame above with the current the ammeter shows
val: 0 A
